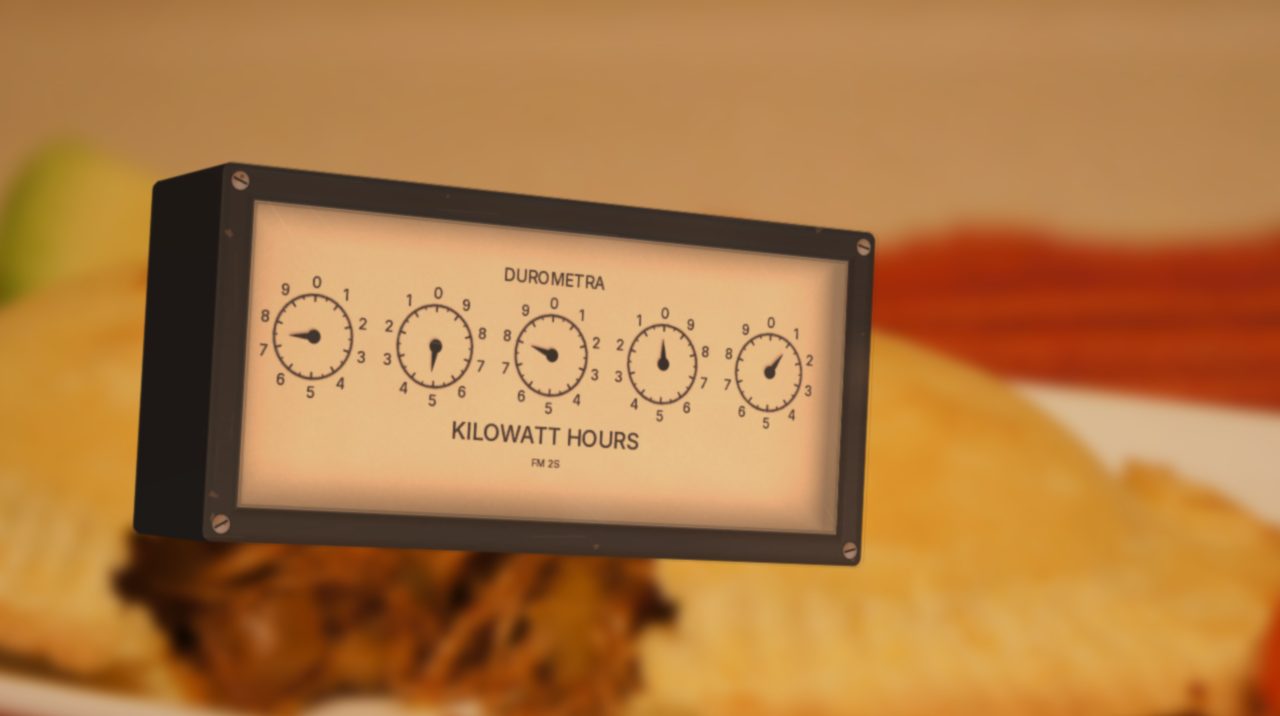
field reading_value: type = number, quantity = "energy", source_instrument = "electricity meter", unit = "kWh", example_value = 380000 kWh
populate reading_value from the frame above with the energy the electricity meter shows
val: 74801 kWh
